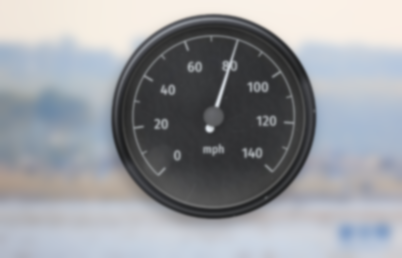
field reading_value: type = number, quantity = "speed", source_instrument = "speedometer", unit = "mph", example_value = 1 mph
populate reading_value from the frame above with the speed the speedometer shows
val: 80 mph
